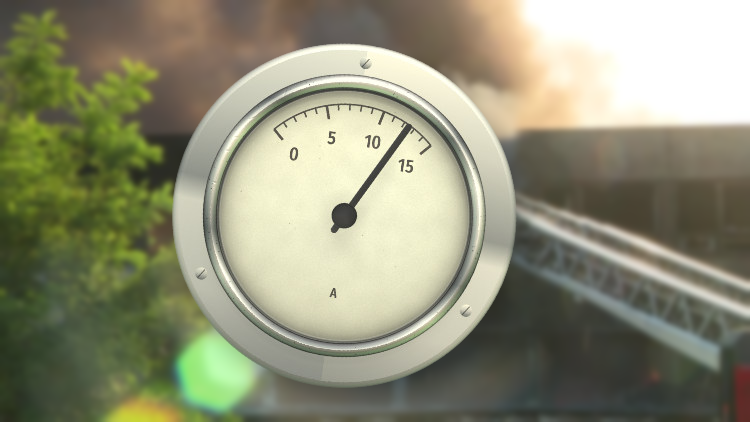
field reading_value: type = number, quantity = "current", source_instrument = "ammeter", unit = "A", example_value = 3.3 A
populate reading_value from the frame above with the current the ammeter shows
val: 12.5 A
